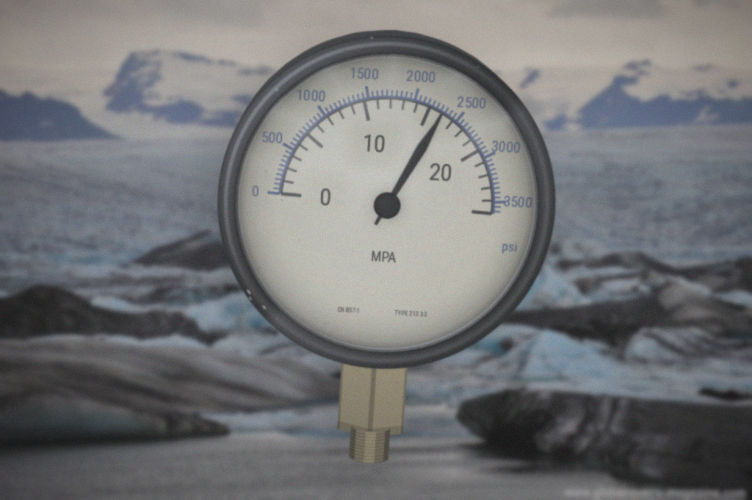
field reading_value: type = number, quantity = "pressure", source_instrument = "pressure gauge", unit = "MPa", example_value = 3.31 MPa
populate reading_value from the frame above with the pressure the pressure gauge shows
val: 16 MPa
